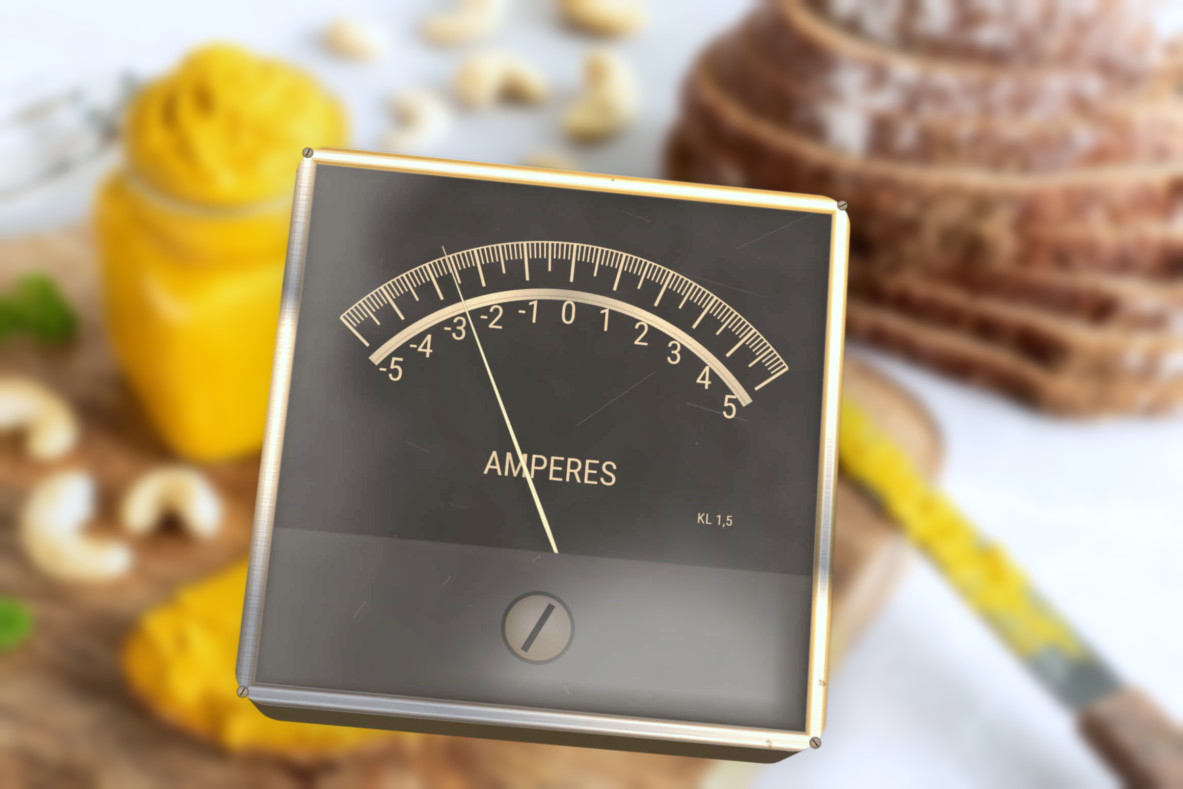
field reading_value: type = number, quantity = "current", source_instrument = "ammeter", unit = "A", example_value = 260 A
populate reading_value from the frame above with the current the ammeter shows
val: -2.6 A
